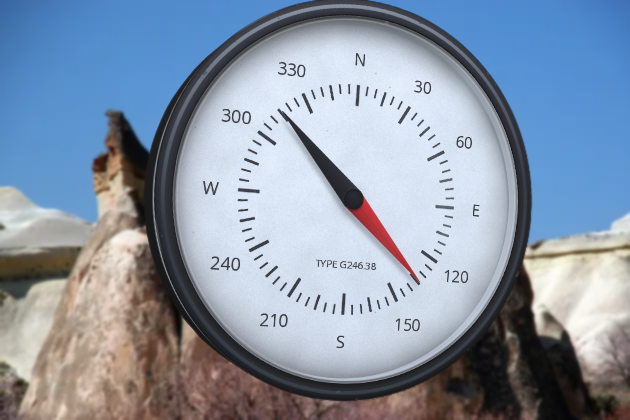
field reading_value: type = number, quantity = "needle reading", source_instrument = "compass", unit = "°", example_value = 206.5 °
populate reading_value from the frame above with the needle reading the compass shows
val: 135 °
